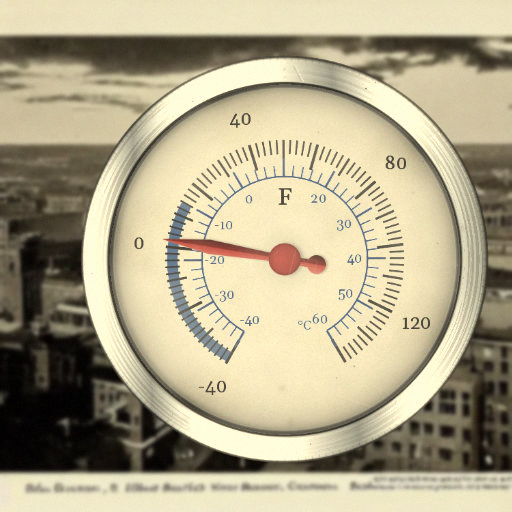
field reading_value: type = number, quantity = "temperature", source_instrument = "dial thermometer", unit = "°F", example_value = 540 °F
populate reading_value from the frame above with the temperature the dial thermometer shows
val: 2 °F
